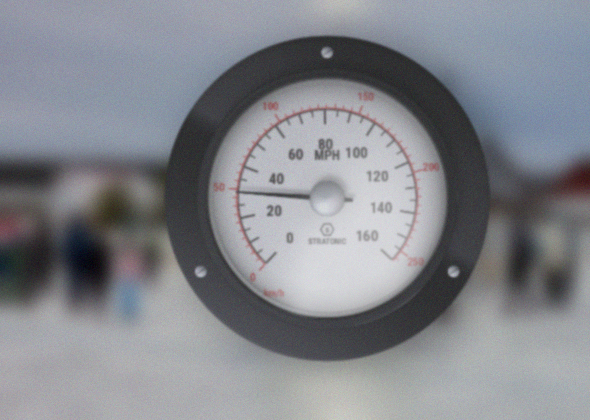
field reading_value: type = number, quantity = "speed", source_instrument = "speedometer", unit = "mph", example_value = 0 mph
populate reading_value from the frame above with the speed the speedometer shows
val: 30 mph
